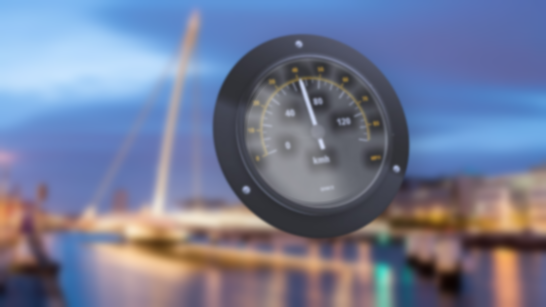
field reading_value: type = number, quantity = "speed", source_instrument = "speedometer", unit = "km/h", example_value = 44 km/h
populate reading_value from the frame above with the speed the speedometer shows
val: 65 km/h
